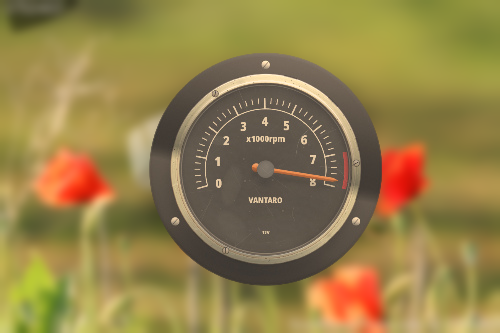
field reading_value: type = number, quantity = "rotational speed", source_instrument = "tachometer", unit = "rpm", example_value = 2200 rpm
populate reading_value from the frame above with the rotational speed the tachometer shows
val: 7800 rpm
